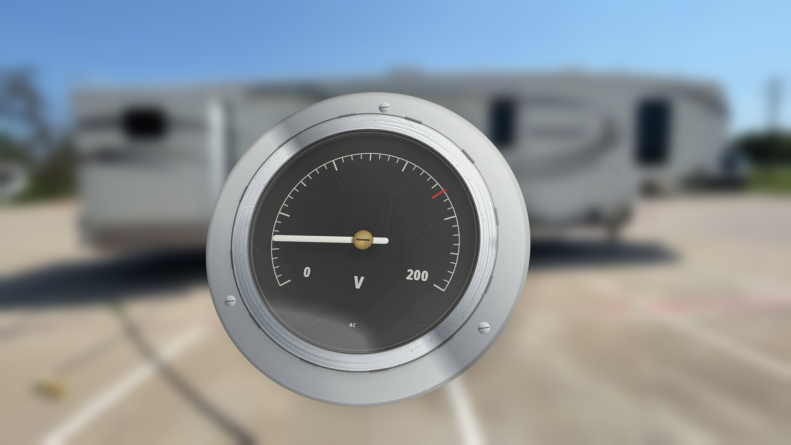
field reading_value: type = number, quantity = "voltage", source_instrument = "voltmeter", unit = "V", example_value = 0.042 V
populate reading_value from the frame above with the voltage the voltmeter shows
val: 25 V
